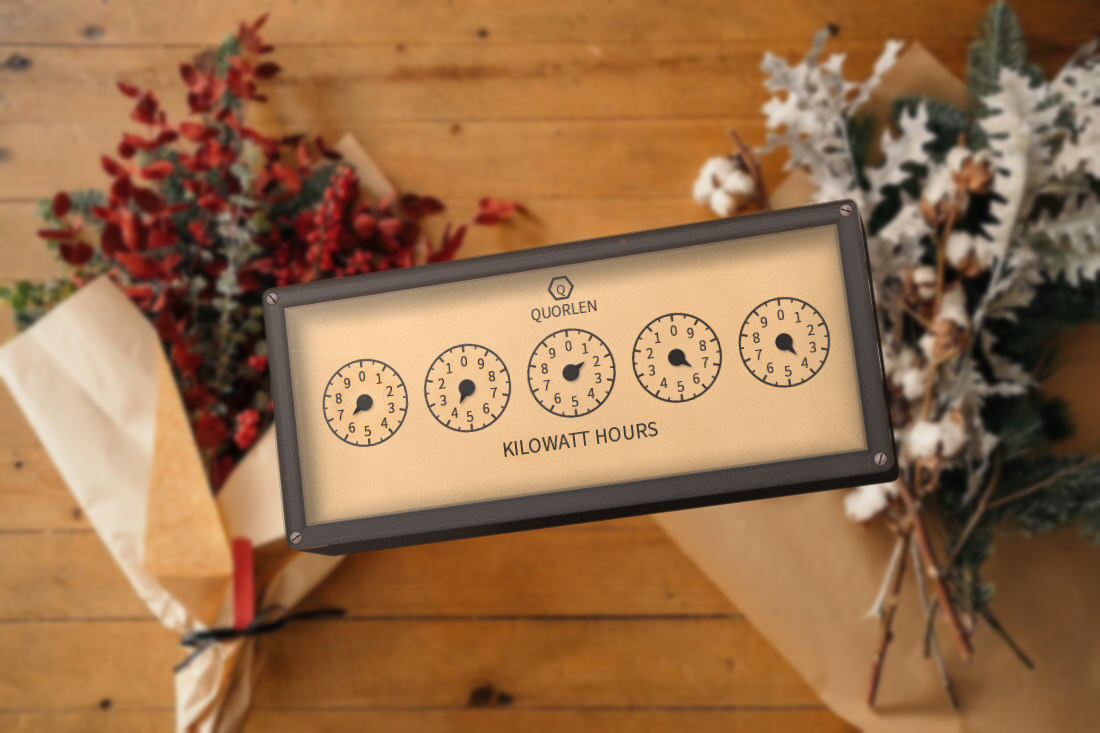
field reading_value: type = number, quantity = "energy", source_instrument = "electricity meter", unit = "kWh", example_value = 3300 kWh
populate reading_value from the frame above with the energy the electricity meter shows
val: 64164 kWh
